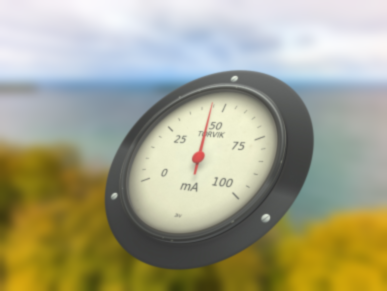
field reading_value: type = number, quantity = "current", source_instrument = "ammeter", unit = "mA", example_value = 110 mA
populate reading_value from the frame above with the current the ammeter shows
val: 45 mA
